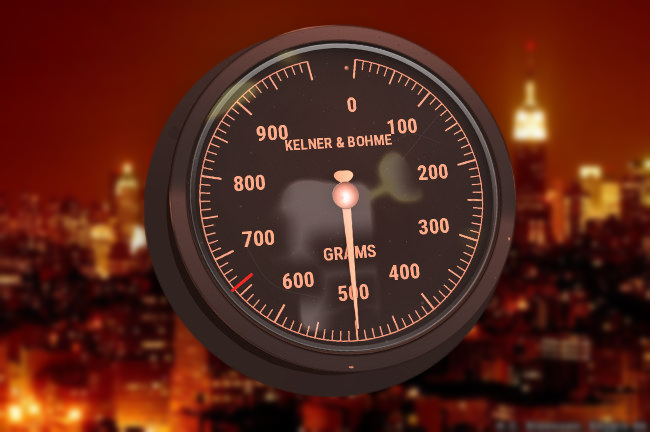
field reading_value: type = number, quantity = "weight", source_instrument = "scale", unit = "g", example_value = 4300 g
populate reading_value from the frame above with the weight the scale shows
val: 500 g
